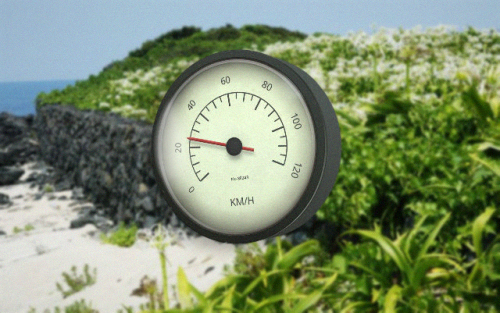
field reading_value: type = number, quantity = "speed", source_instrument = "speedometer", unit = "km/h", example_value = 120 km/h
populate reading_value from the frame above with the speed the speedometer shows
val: 25 km/h
